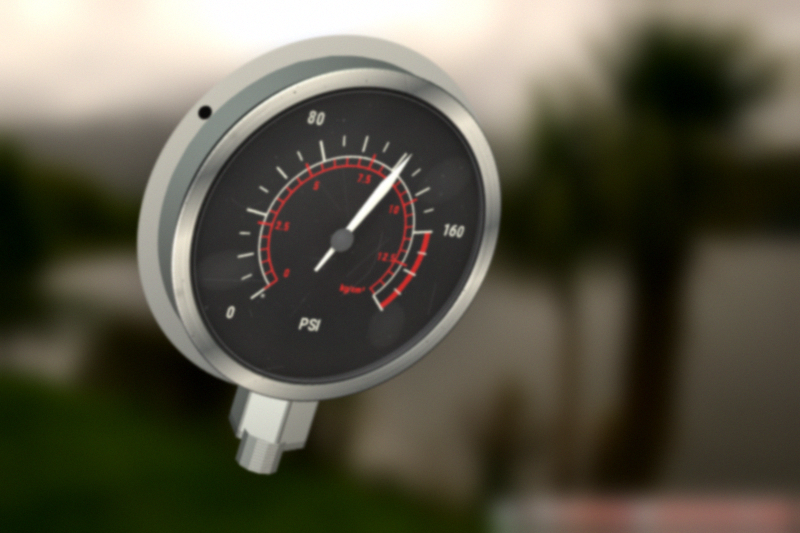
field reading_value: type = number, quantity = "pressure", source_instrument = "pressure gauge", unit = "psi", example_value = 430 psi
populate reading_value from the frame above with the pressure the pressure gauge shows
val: 120 psi
